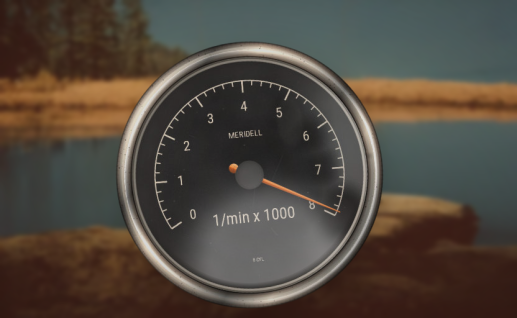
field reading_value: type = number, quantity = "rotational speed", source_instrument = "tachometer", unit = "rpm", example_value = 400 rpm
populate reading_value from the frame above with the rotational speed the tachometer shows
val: 7900 rpm
